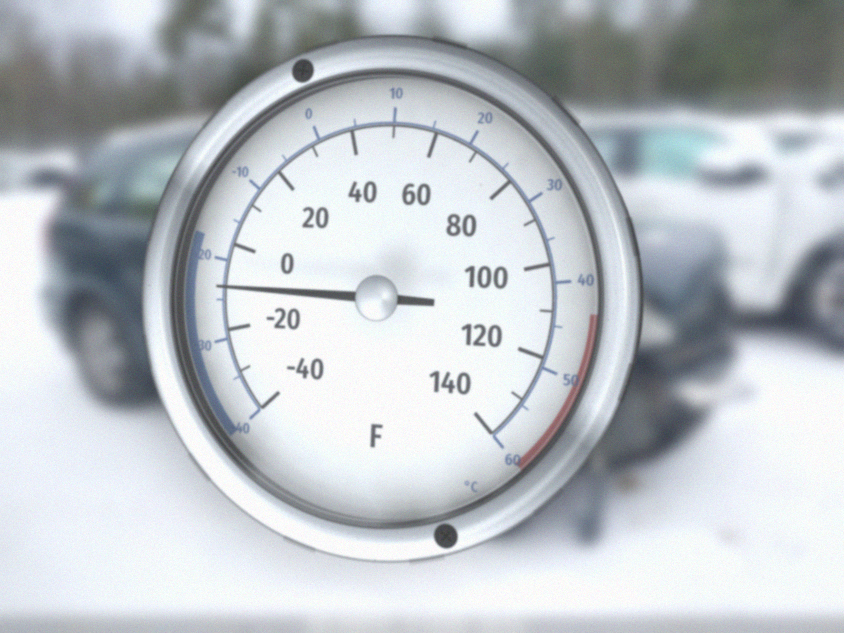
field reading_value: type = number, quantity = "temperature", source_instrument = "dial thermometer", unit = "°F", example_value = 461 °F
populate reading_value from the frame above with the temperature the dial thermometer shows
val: -10 °F
